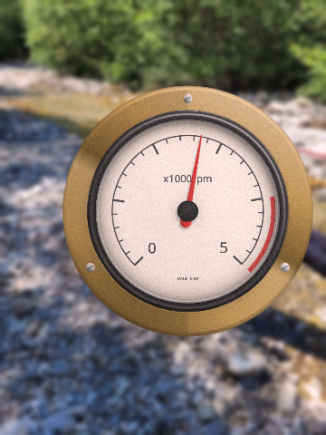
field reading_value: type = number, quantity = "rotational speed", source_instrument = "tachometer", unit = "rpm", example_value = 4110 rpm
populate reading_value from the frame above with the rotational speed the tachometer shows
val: 2700 rpm
